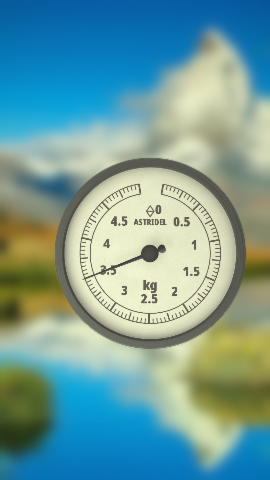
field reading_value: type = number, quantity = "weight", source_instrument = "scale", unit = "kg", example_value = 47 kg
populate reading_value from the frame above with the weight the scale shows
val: 3.5 kg
